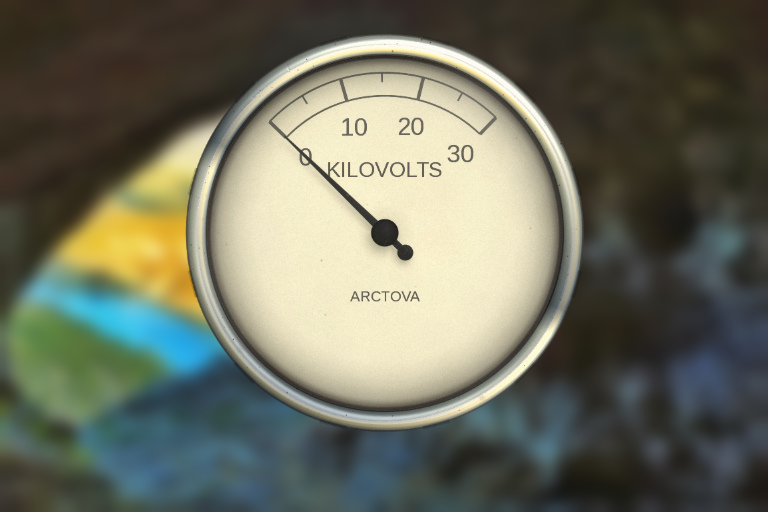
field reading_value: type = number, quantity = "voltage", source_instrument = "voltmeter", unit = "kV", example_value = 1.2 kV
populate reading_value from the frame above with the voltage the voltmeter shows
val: 0 kV
